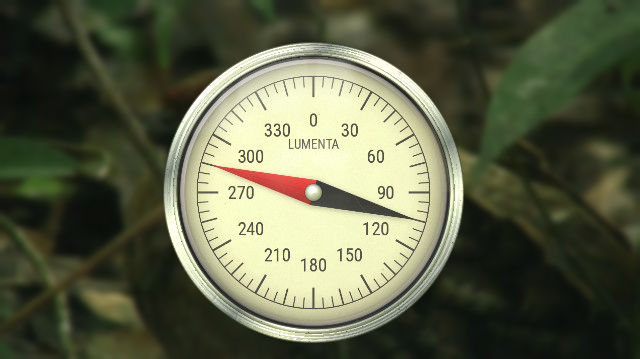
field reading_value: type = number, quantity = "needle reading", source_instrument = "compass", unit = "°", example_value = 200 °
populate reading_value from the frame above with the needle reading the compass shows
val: 285 °
